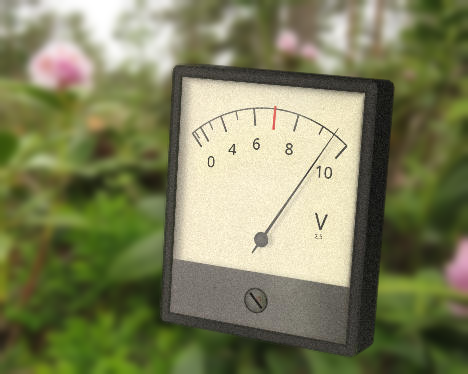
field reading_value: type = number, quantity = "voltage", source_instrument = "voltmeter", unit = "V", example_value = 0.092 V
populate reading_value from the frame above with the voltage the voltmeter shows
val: 9.5 V
